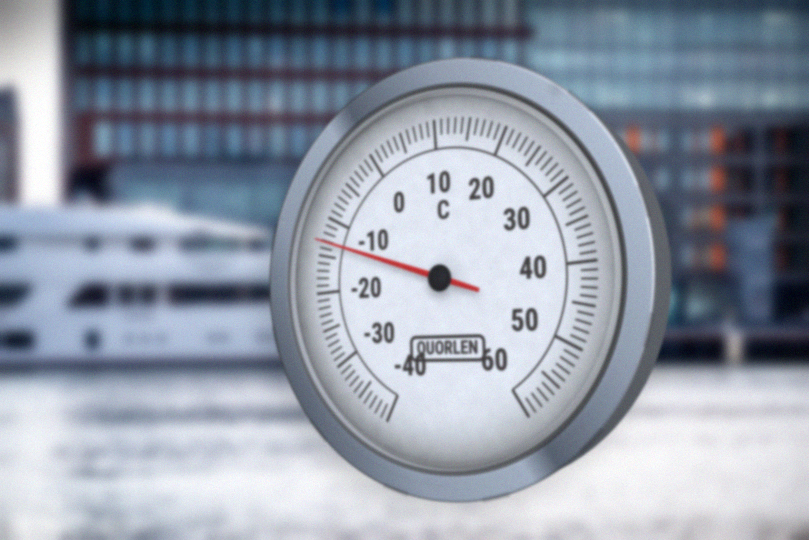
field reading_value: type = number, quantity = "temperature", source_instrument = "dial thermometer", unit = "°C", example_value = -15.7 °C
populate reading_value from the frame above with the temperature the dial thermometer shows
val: -13 °C
